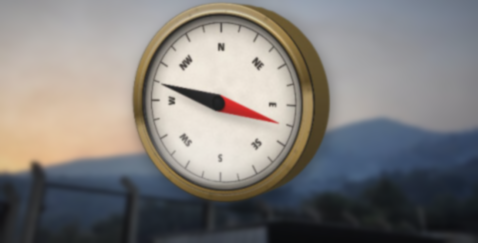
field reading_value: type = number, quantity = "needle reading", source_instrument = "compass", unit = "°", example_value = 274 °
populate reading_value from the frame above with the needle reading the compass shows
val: 105 °
